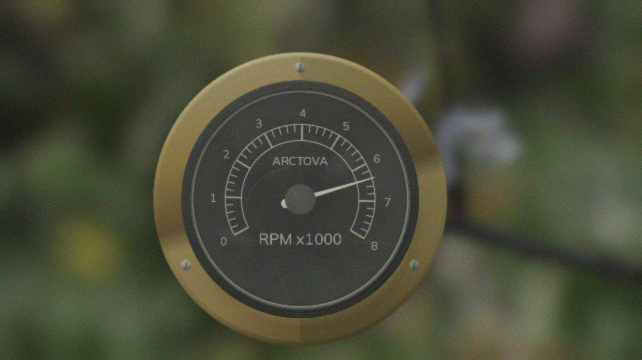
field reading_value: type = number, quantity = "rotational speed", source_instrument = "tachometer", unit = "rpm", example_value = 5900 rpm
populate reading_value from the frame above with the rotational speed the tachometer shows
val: 6400 rpm
